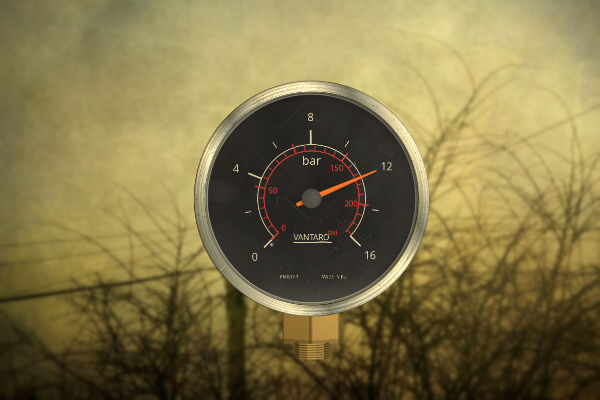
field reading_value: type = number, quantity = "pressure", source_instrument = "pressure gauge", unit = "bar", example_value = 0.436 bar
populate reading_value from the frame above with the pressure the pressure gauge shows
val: 12 bar
